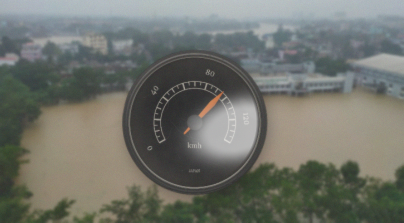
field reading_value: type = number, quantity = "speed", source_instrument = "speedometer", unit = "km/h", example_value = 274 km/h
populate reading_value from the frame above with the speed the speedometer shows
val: 95 km/h
